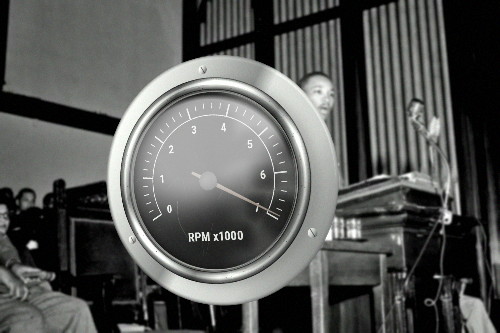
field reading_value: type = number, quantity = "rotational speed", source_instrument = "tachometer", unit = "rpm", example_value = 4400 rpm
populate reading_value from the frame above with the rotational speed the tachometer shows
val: 6900 rpm
